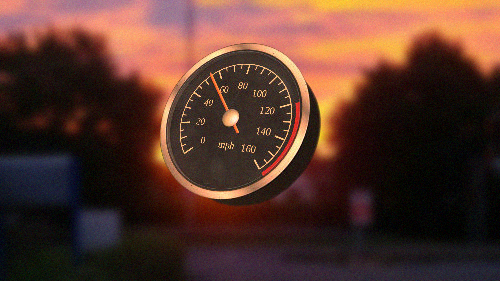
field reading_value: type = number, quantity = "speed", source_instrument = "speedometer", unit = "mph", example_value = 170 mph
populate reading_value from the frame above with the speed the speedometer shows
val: 55 mph
